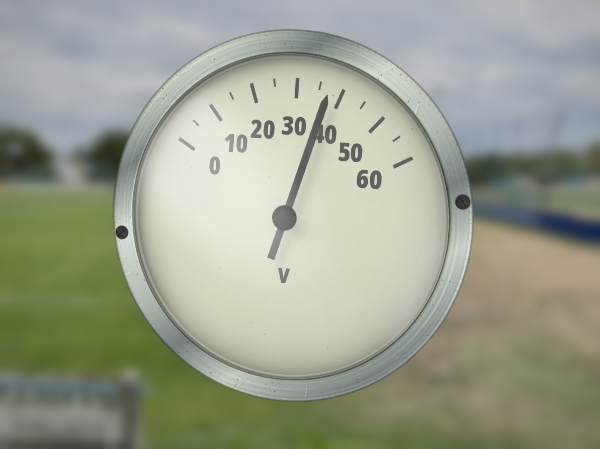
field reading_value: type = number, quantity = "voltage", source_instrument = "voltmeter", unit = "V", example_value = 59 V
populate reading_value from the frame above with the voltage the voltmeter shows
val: 37.5 V
